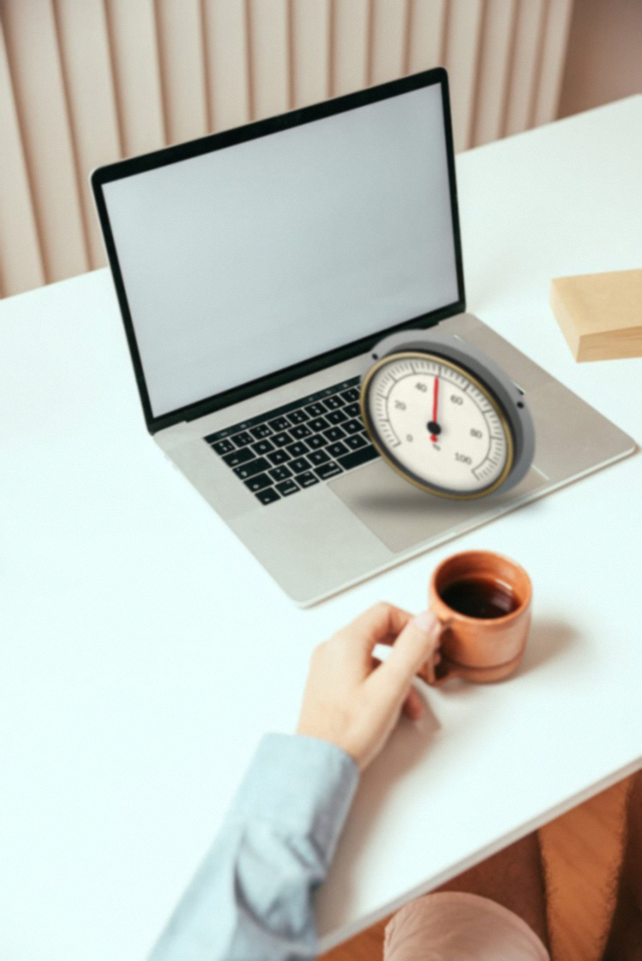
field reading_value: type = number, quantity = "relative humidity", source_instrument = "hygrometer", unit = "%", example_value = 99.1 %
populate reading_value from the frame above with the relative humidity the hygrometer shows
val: 50 %
